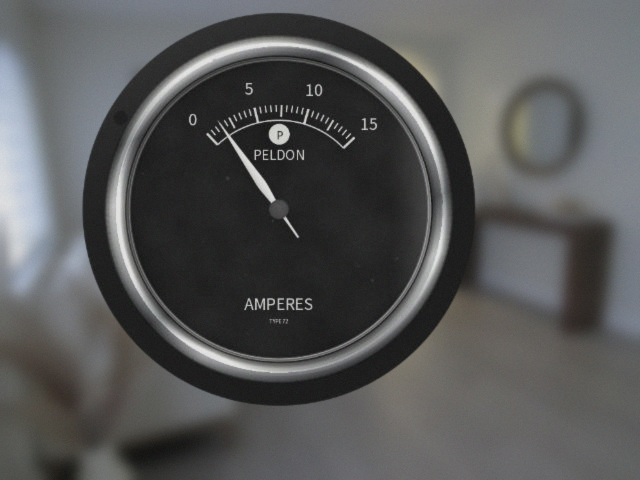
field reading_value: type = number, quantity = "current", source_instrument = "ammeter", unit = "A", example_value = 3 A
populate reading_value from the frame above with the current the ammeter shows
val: 1.5 A
